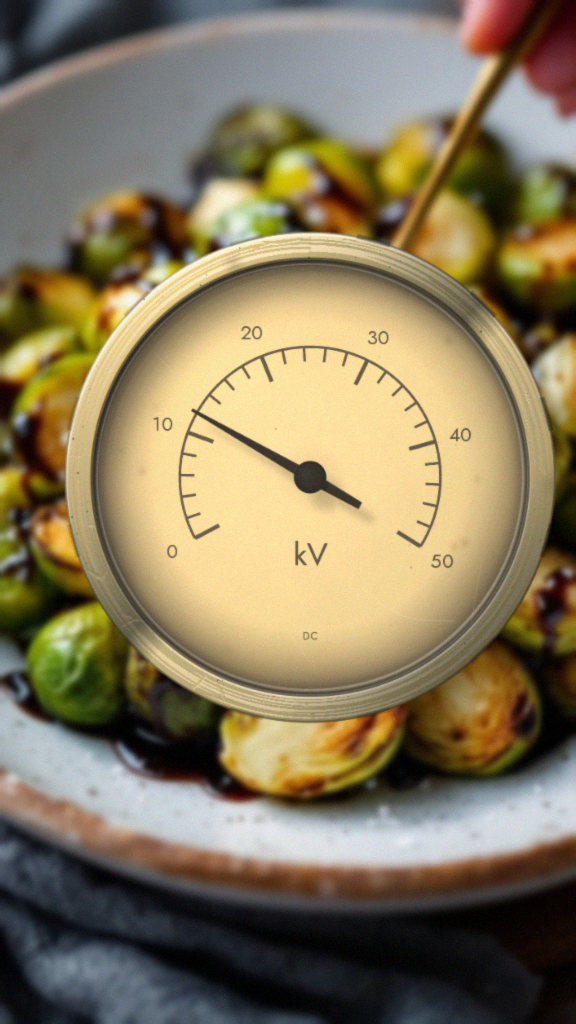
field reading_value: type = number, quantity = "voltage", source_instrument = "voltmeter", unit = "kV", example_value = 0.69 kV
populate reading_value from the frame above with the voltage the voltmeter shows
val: 12 kV
